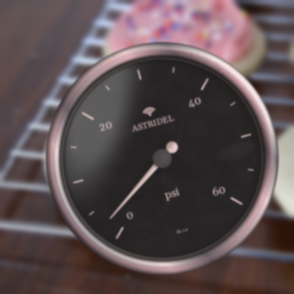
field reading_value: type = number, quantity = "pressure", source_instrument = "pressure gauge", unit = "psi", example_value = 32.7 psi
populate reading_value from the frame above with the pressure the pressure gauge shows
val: 2.5 psi
